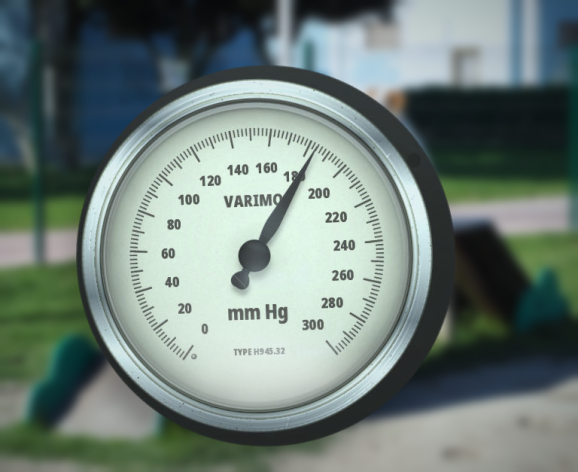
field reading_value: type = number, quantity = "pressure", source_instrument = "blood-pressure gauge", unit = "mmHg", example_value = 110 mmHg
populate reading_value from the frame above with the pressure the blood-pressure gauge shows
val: 184 mmHg
